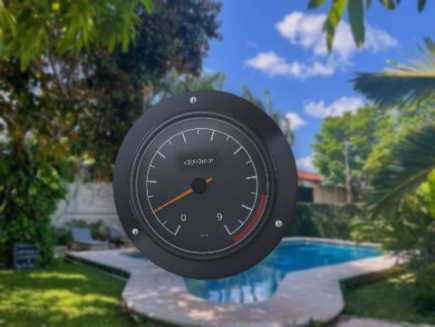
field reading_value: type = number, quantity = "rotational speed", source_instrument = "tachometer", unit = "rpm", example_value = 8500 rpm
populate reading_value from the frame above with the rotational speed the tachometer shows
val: 1000 rpm
